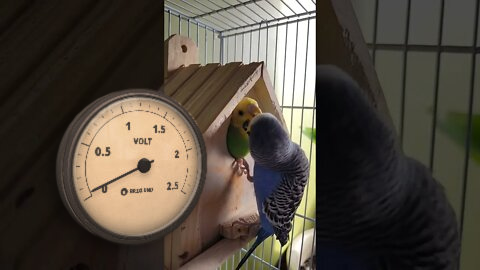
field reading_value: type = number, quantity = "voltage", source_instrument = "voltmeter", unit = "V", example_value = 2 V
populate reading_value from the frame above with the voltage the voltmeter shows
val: 0.05 V
